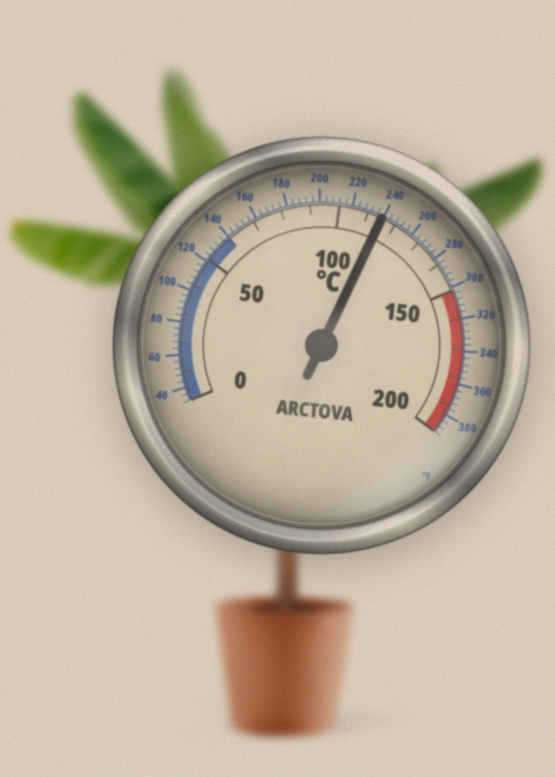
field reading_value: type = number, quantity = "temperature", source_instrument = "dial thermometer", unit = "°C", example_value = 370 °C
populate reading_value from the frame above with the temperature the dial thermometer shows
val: 115 °C
